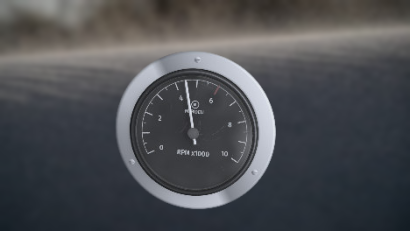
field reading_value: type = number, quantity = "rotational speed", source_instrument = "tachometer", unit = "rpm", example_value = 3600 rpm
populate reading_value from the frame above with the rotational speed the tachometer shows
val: 4500 rpm
